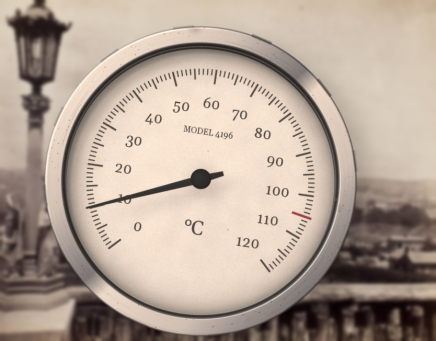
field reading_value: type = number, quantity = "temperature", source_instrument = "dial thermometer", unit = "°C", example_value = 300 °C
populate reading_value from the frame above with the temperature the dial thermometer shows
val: 10 °C
